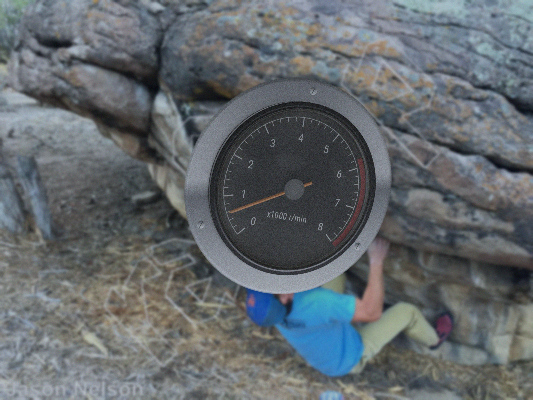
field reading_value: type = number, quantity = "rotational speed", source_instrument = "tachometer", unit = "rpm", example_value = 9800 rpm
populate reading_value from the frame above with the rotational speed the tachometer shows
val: 600 rpm
